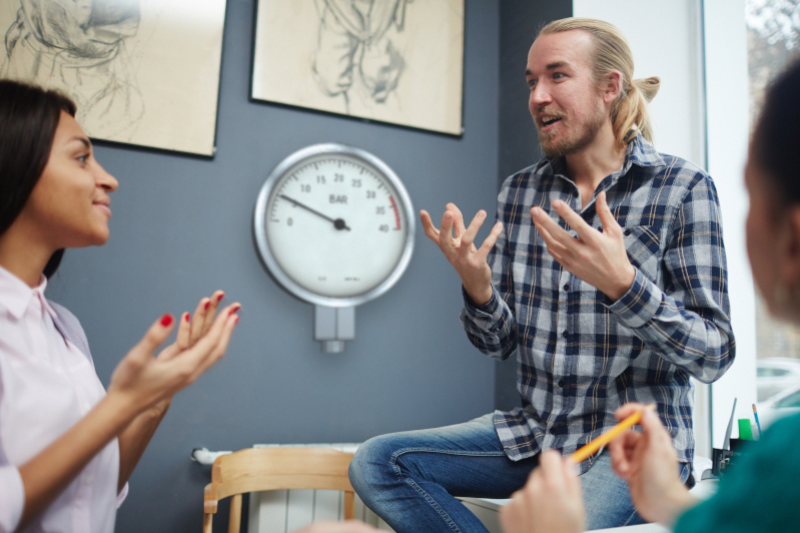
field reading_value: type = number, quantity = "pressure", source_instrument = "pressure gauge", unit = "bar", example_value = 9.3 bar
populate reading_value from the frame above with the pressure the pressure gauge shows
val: 5 bar
